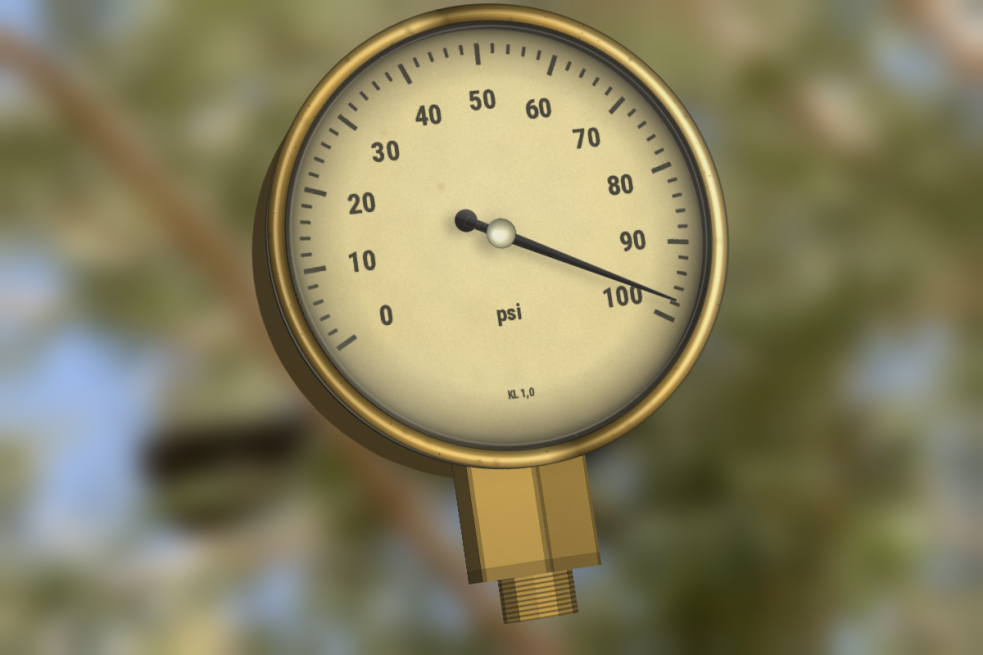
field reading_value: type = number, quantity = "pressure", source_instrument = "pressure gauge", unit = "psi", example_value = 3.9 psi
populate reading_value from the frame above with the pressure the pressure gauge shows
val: 98 psi
